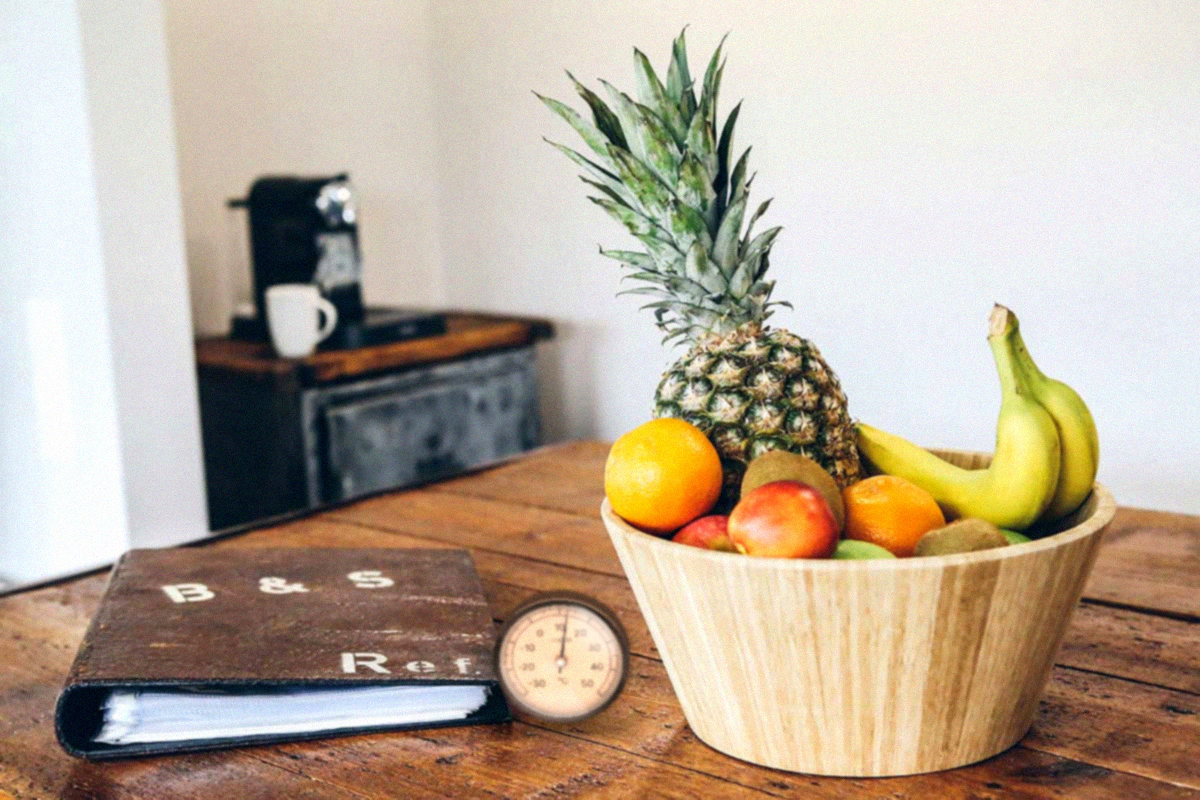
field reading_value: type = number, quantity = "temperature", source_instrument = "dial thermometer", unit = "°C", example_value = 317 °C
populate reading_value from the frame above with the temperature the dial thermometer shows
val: 12.5 °C
